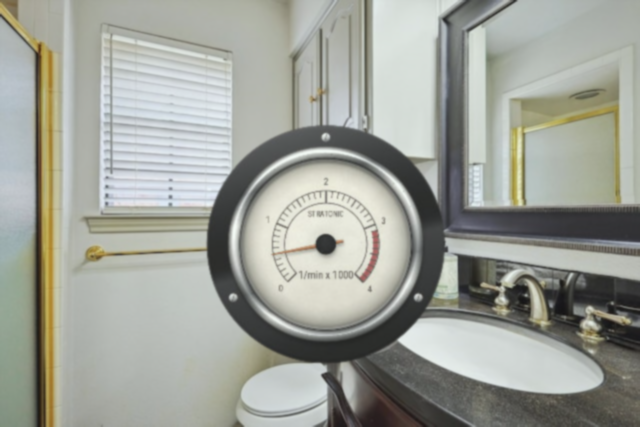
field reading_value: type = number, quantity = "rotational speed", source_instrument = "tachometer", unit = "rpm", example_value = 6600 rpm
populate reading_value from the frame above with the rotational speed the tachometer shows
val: 500 rpm
